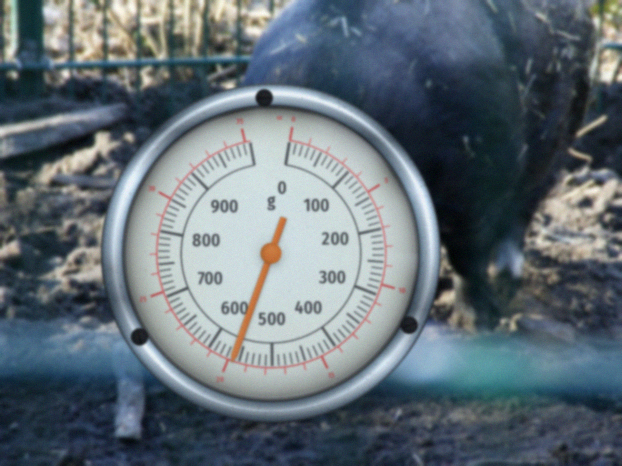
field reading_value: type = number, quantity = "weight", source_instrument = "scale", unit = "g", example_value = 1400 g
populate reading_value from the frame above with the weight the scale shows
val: 560 g
